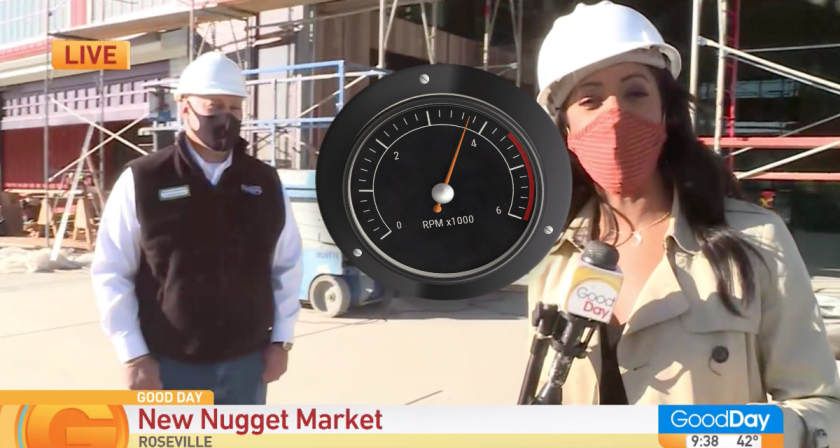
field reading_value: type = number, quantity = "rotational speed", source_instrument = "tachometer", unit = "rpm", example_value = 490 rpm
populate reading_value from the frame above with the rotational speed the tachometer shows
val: 3700 rpm
